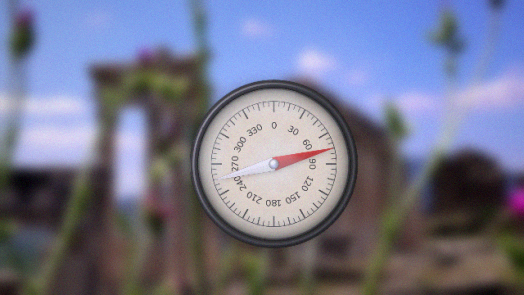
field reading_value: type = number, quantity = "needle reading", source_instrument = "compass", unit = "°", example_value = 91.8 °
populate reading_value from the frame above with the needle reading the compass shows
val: 75 °
